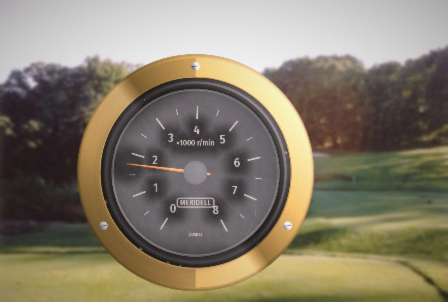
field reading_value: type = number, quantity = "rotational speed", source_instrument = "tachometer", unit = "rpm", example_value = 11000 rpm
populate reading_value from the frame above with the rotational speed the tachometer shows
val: 1750 rpm
